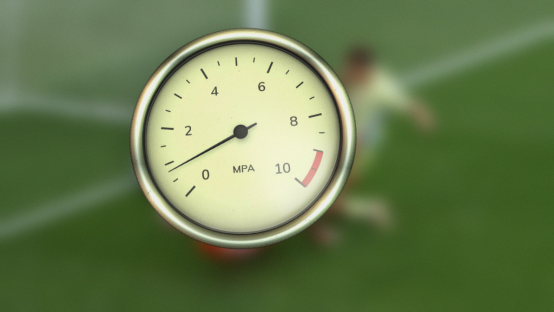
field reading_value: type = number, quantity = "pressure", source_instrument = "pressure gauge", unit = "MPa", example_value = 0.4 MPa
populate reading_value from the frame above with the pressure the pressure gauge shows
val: 0.75 MPa
